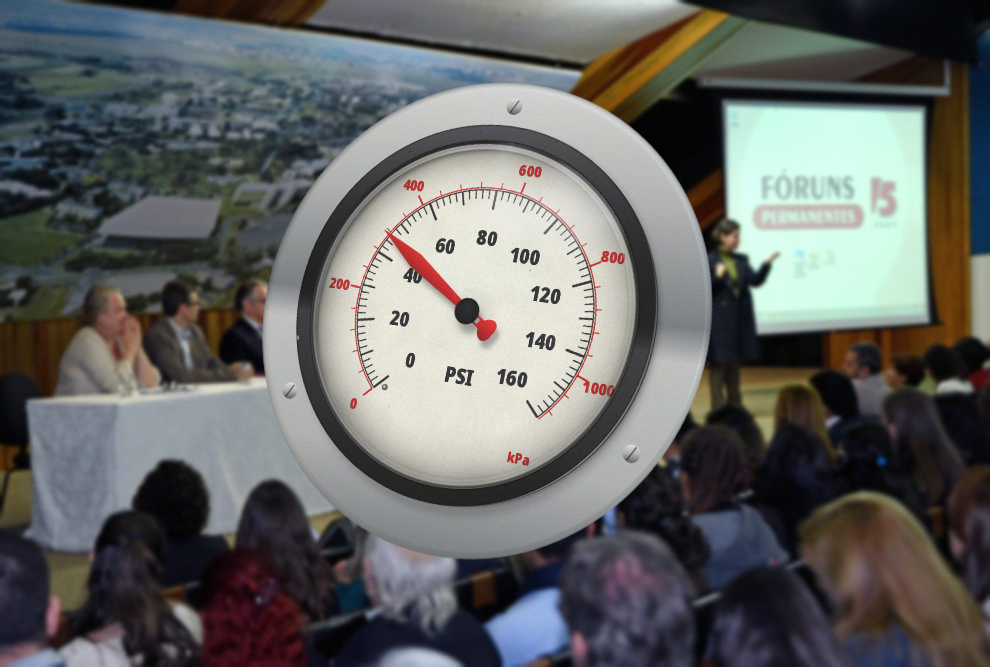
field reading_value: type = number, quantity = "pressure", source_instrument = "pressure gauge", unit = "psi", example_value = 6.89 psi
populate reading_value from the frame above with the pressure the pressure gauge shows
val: 46 psi
